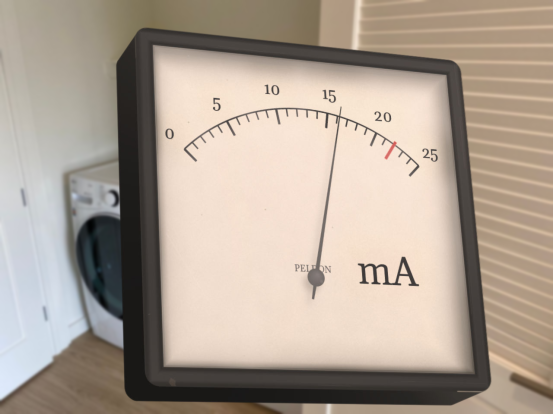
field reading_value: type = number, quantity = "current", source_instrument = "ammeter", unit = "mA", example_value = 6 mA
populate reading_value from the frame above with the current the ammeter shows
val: 16 mA
